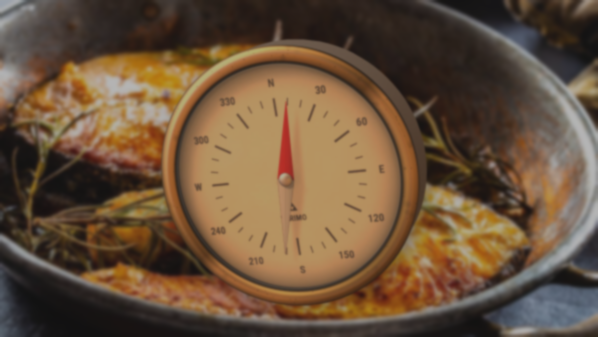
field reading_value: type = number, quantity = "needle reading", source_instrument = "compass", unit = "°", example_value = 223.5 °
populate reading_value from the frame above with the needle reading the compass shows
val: 10 °
